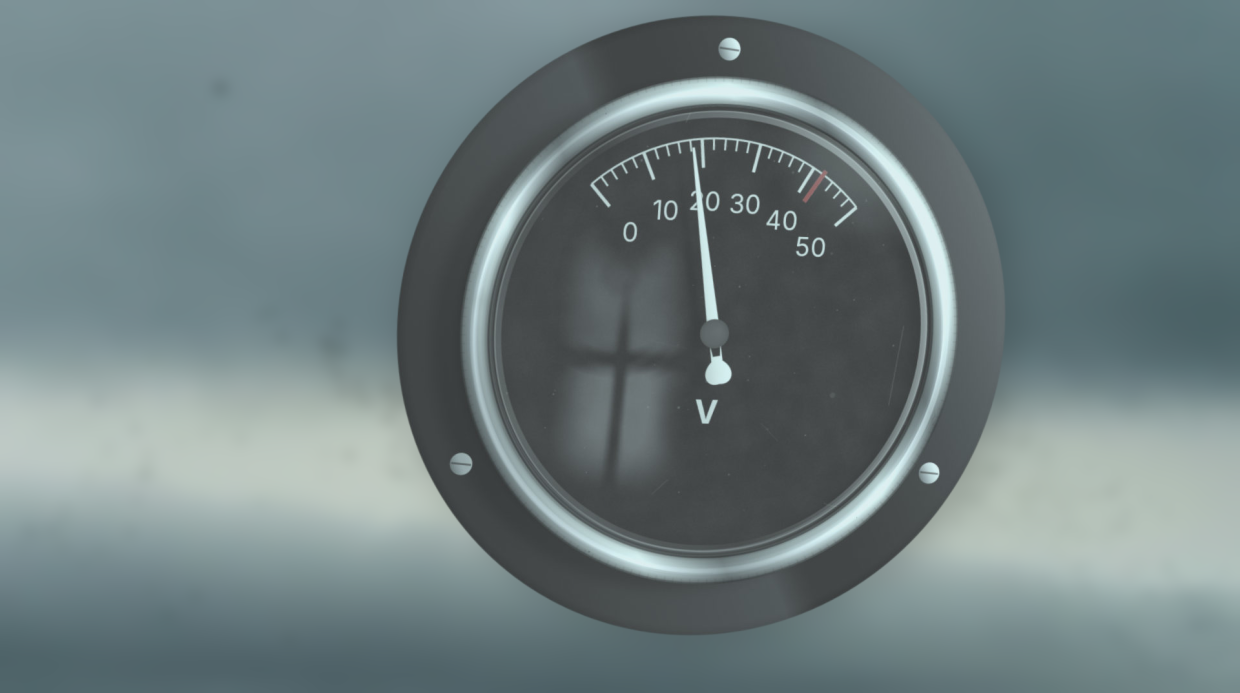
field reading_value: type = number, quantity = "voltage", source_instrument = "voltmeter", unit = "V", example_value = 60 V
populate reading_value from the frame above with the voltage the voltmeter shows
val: 18 V
